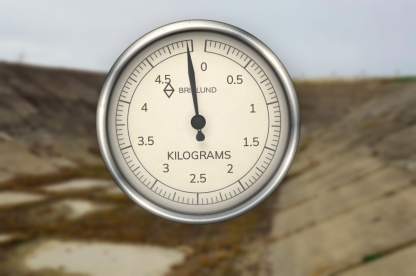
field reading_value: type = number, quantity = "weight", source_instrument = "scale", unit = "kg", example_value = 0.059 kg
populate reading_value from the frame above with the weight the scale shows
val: 4.95 kg
